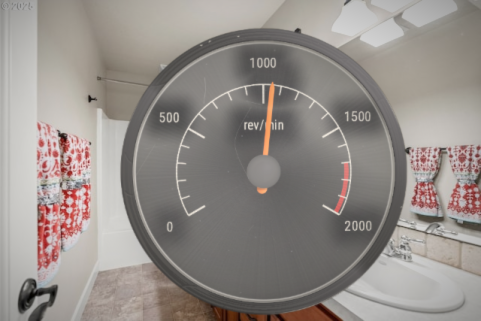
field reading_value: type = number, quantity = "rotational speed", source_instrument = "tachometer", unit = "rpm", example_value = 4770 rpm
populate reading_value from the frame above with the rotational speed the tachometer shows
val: 1050 rpm
